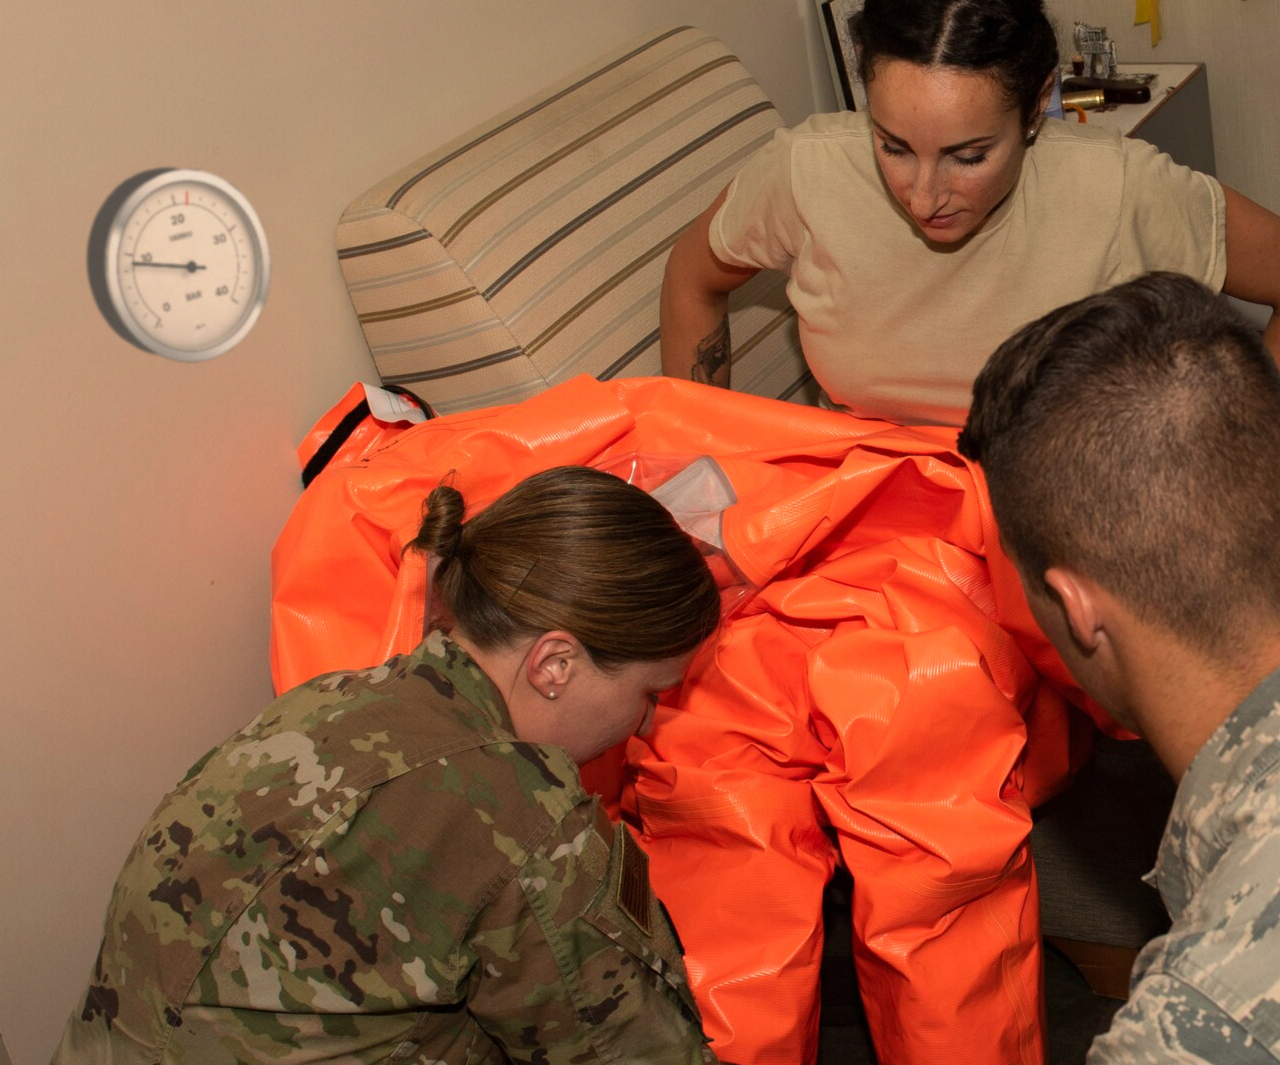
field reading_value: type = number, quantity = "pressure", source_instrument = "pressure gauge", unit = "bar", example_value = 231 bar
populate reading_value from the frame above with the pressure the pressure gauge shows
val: 9 bar
